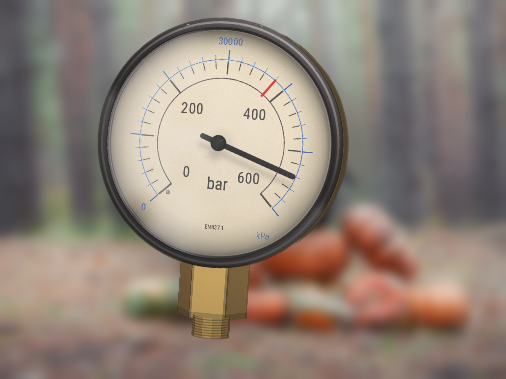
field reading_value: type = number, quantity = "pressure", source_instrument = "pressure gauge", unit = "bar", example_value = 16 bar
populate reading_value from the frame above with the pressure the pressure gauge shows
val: 540 bar
